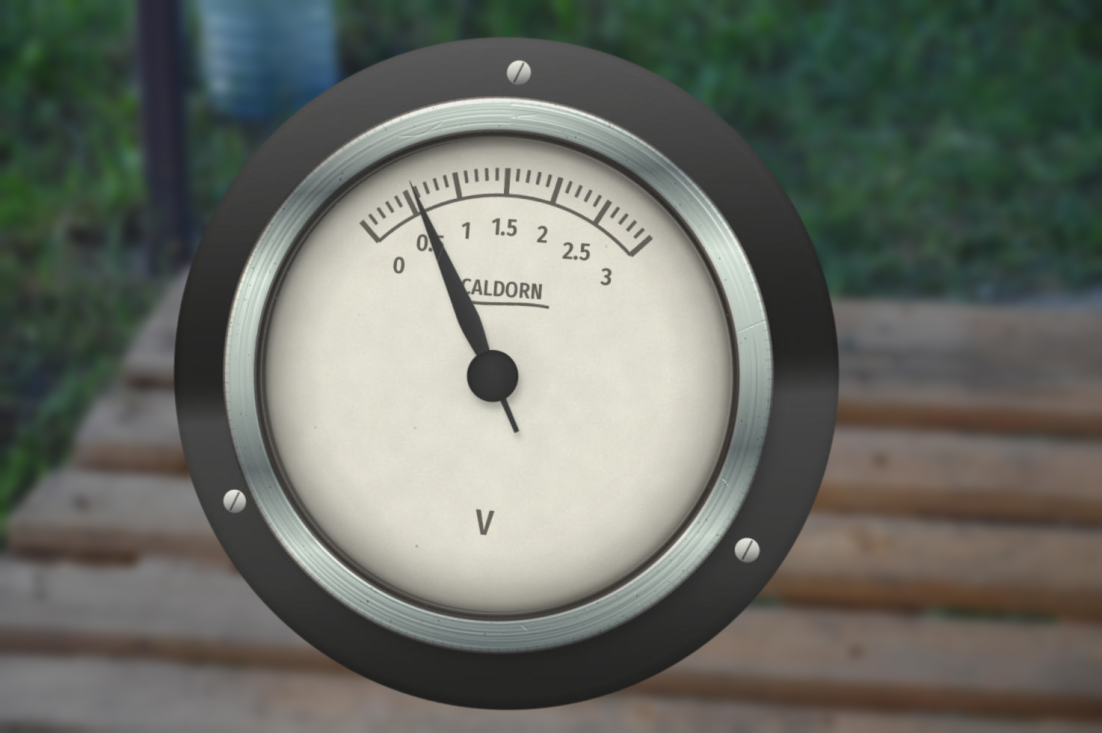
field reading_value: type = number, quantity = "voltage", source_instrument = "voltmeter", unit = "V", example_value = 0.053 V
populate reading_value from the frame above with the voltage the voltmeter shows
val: 0.6 V
